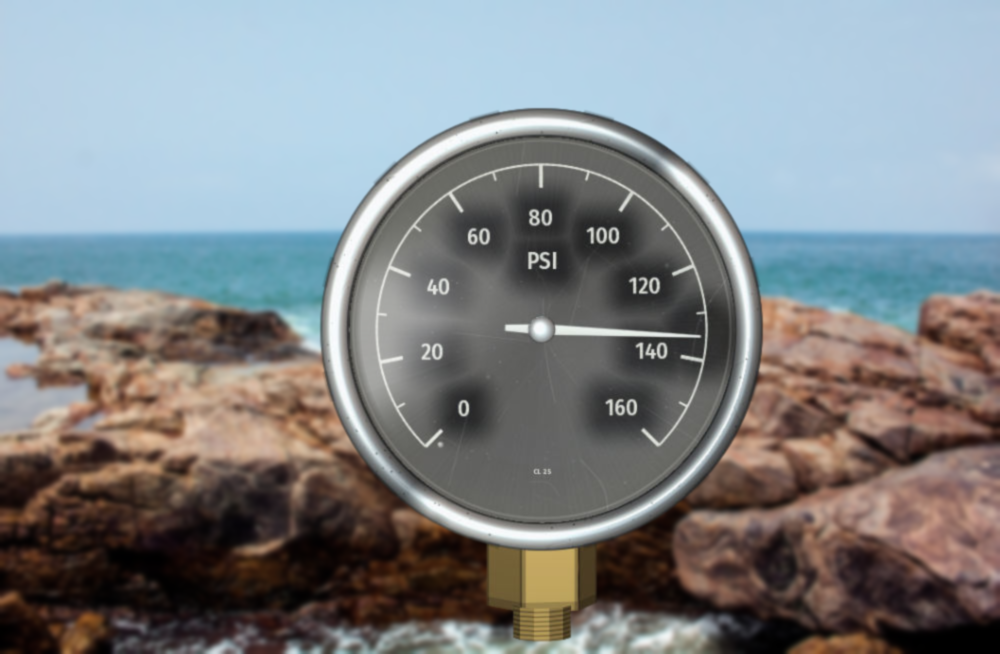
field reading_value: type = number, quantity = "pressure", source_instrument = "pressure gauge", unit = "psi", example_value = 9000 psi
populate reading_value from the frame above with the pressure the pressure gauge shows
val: 135 psi
